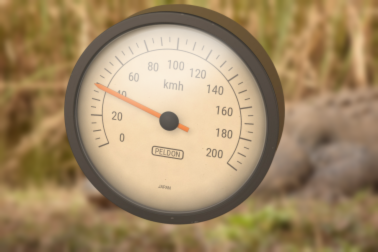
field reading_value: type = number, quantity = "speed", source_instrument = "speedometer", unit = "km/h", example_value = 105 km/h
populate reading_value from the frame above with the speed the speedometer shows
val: 40 km/h
